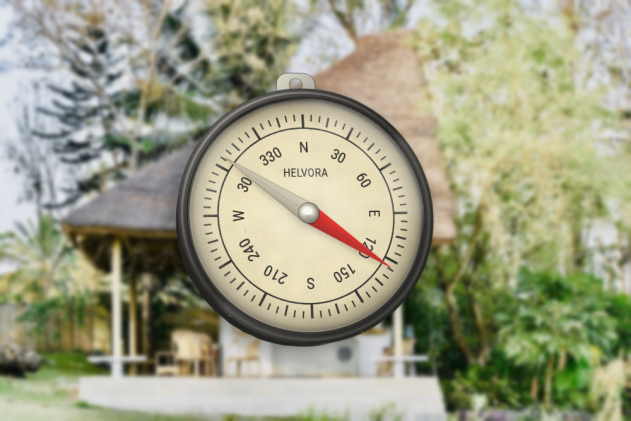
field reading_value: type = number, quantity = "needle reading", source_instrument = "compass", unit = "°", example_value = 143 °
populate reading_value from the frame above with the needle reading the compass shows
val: 125 °
